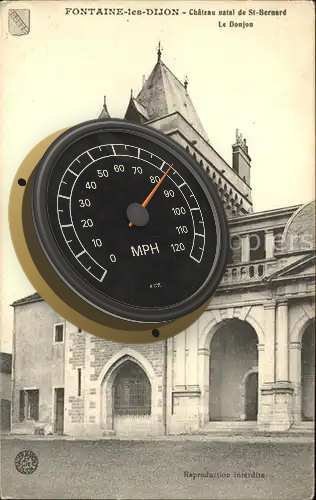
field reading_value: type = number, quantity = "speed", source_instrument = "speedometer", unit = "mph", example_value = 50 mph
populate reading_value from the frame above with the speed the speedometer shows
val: 82.5 mph
